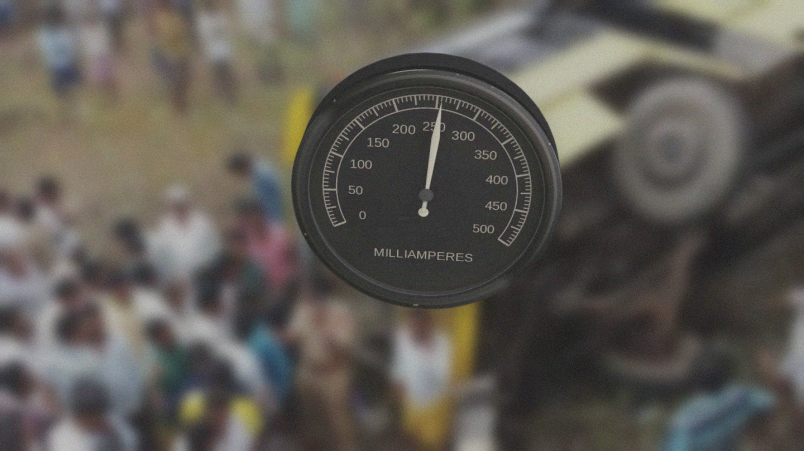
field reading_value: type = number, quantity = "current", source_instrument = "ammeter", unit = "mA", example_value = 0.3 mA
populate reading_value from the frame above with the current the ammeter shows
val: 255 mA
